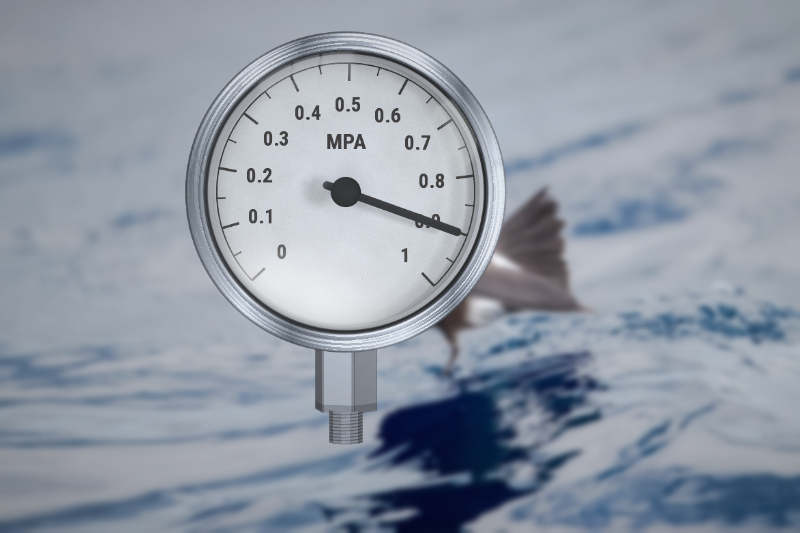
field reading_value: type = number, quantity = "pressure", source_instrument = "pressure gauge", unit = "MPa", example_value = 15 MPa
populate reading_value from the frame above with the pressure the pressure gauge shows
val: 0.9 MPa
